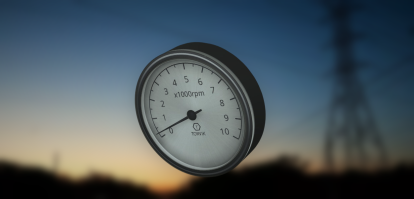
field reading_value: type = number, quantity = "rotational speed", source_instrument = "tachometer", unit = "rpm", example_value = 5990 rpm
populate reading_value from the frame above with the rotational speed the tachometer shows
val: 250 rpm
